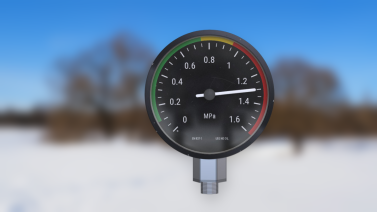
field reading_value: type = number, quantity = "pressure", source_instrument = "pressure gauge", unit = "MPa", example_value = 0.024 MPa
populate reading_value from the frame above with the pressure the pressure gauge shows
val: 1.3 MPa
